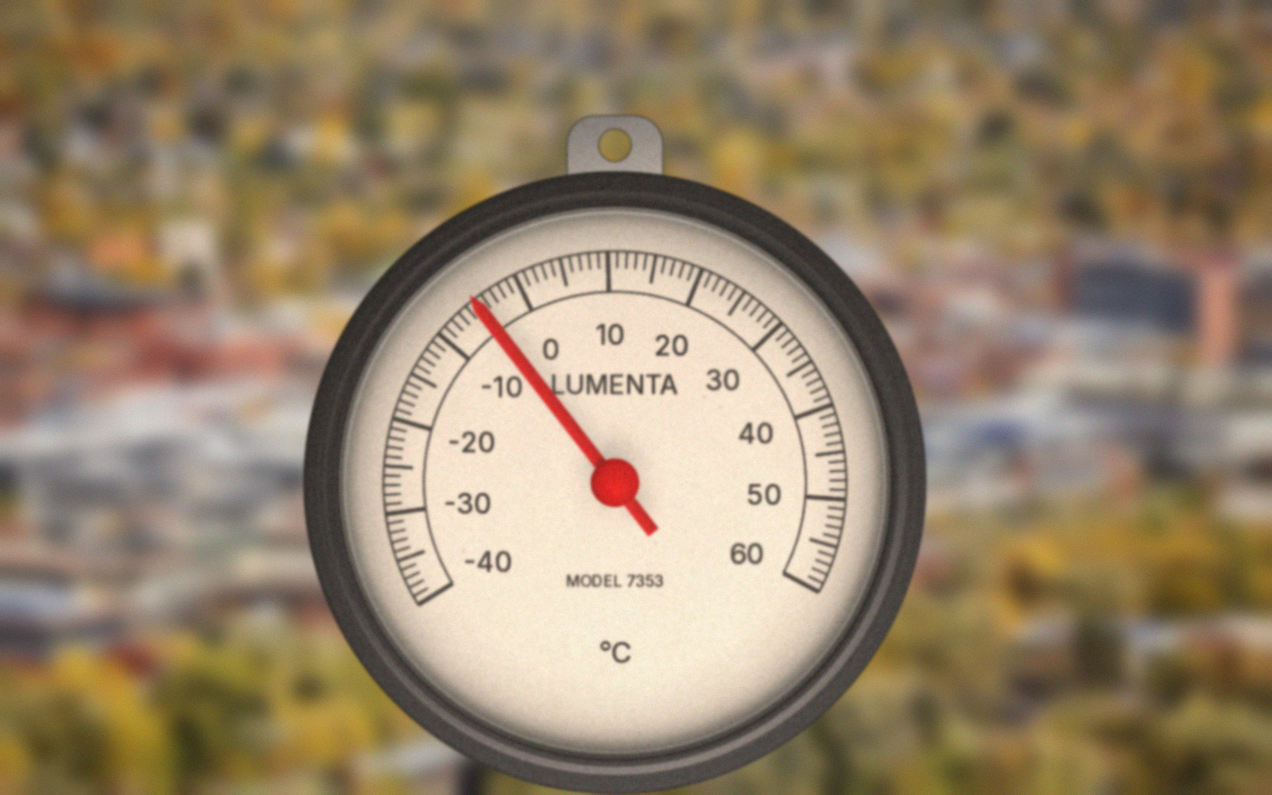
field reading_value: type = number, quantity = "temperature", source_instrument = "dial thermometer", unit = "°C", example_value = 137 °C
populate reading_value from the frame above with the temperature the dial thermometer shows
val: -5 °C
